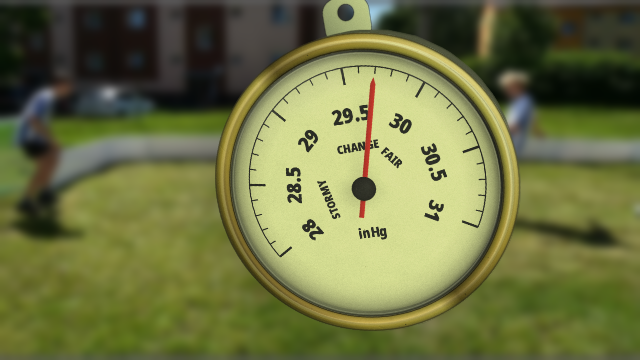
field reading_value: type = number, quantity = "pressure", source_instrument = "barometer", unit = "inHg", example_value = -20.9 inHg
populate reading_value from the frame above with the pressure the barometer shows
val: 29.7 inHg
